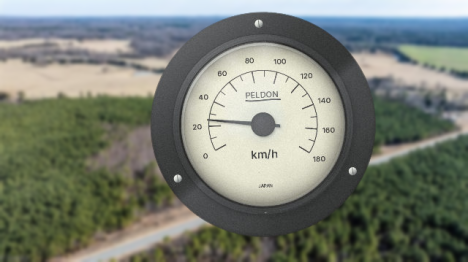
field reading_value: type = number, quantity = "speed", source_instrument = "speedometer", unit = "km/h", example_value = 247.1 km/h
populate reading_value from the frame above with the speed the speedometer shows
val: 25 km/h
